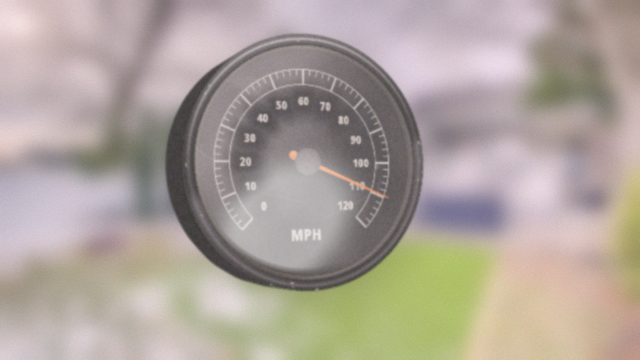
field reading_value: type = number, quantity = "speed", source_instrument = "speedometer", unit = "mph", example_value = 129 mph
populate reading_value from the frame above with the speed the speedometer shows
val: 110 mph
